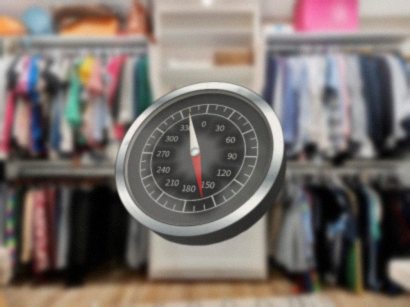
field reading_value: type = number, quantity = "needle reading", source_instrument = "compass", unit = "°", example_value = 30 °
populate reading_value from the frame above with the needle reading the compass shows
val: 160 °
